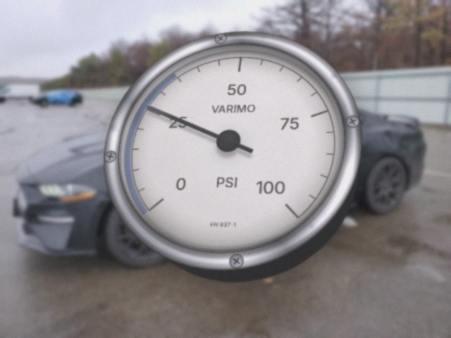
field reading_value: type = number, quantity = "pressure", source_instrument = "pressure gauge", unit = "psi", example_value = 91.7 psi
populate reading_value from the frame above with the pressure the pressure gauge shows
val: 25 psi
